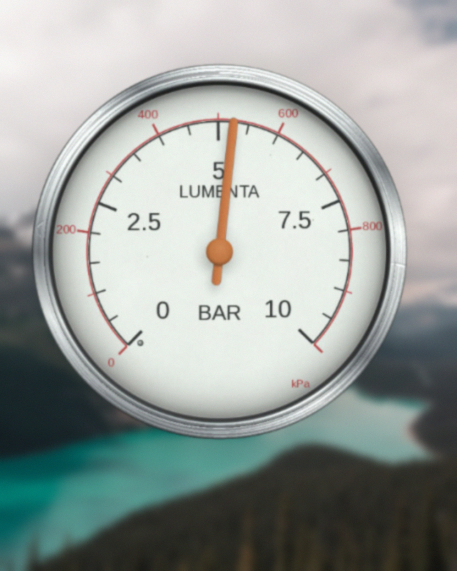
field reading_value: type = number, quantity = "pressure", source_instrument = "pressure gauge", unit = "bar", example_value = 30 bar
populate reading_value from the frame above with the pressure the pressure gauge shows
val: 5.25 bar
